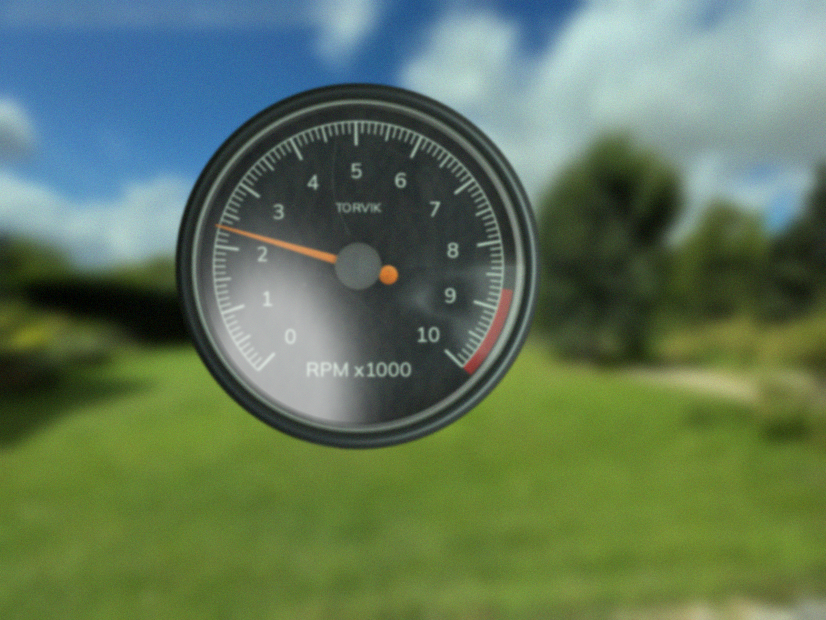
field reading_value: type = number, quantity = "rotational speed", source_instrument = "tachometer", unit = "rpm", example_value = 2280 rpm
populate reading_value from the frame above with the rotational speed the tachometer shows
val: 2300 rpm
